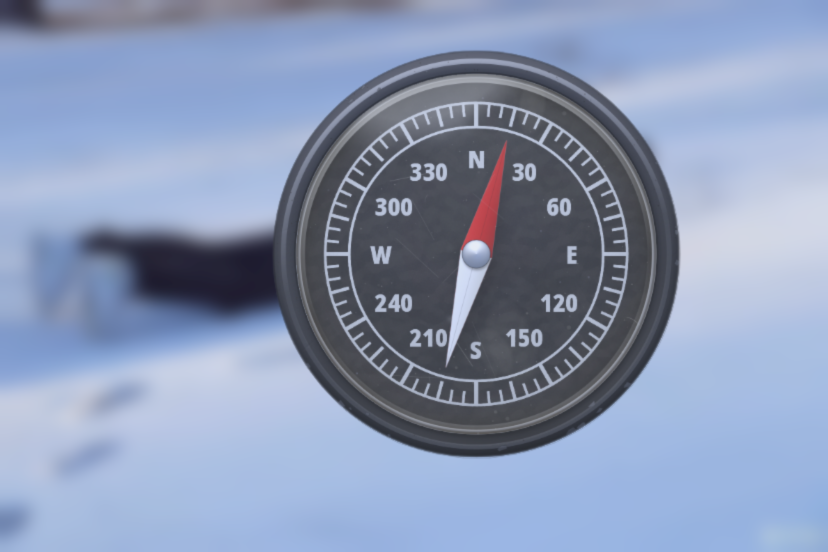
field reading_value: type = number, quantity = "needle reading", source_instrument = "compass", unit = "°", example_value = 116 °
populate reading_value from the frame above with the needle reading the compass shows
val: 15 °
